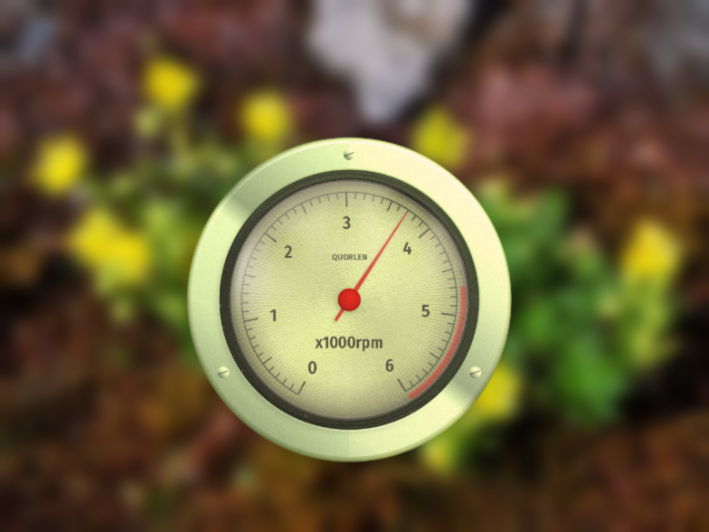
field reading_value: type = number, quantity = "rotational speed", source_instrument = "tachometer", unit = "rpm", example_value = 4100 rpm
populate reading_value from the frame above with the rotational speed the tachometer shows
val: 3700 rpm
